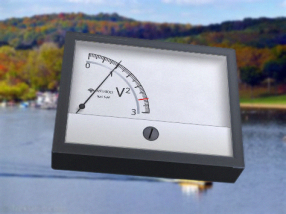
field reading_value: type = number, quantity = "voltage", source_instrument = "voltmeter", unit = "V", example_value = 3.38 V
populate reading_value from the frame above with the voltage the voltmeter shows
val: 1 V
